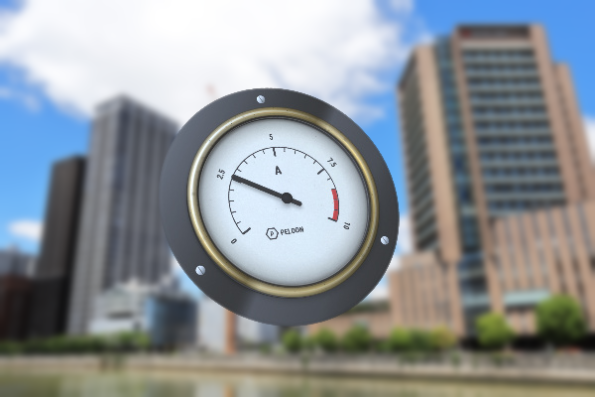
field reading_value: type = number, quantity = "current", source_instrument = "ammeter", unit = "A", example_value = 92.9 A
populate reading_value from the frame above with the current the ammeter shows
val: 2.5 A
